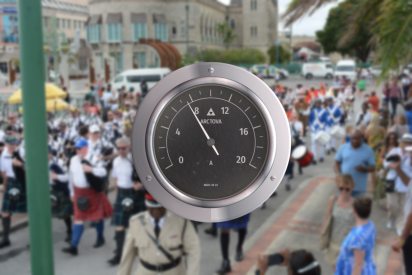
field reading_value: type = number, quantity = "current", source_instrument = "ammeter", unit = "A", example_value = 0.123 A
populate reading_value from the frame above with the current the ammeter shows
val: 7.5 A
